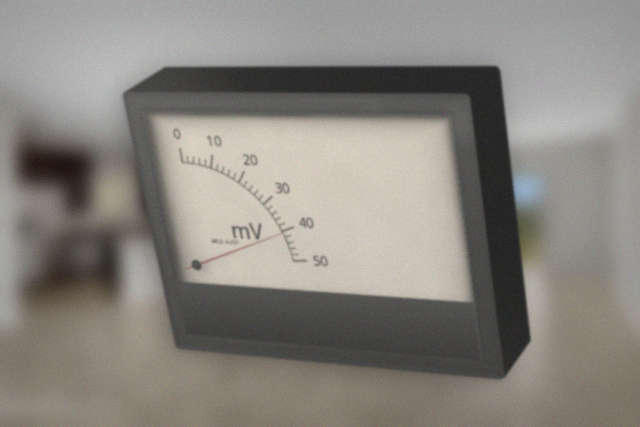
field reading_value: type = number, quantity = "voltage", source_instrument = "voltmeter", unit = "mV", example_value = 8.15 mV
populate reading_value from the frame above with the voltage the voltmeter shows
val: 40 mV
